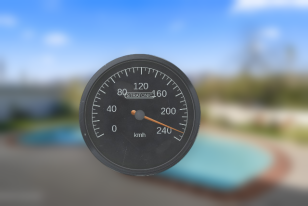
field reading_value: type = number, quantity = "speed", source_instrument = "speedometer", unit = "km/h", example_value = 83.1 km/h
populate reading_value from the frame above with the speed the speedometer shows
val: 230 km/h
